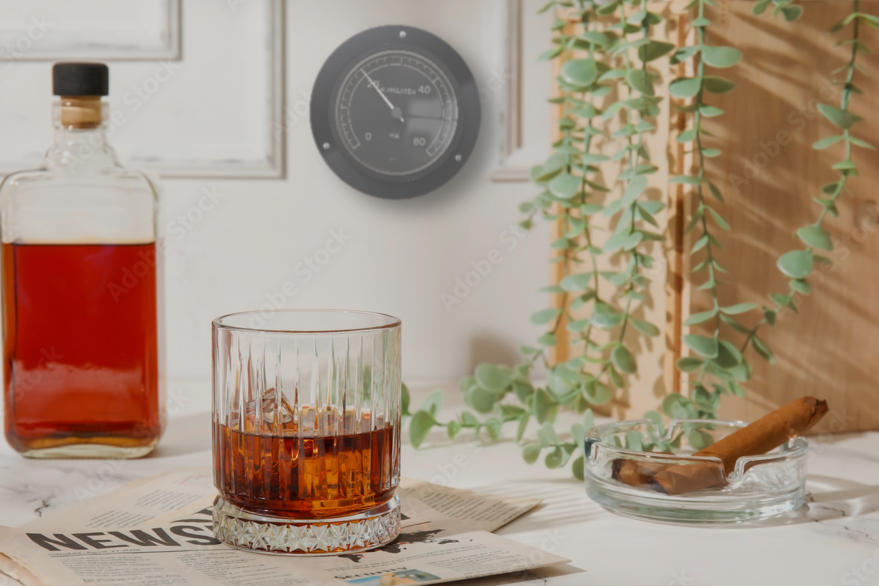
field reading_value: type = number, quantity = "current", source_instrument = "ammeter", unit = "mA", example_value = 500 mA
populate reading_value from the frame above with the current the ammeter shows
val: 20 mA
